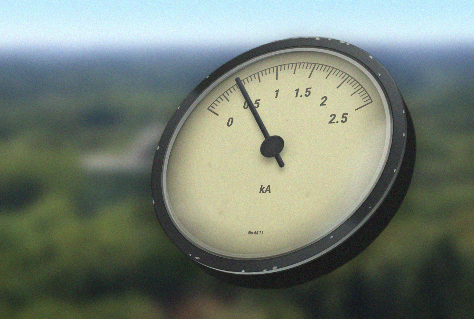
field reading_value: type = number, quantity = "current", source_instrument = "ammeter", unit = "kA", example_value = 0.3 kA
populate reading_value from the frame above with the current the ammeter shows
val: 0.5 kA
